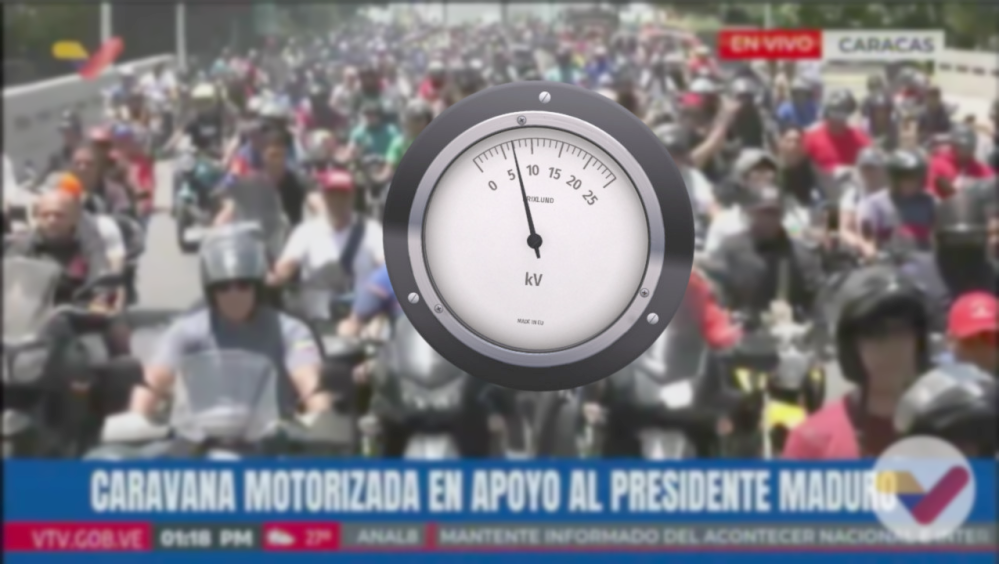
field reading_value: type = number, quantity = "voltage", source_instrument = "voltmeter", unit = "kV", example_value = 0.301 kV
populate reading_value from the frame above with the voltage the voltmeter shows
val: 7 kV
